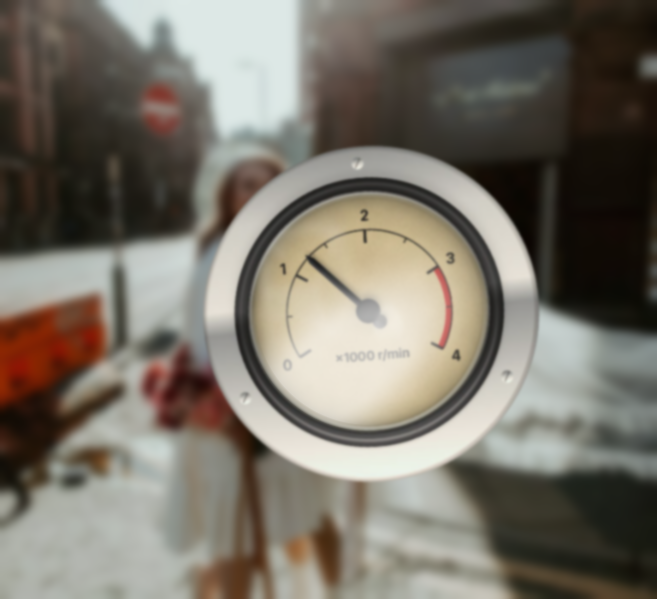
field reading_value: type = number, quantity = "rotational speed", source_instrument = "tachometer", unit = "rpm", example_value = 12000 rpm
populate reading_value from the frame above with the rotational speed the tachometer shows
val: 1250 rpm
